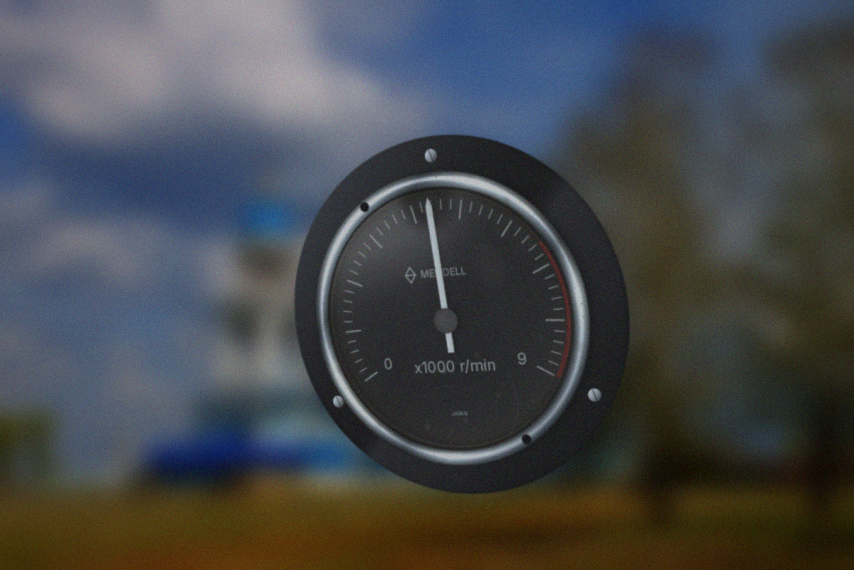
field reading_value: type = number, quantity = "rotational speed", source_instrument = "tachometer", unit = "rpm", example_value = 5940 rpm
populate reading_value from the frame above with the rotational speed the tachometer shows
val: 4400 rpm
